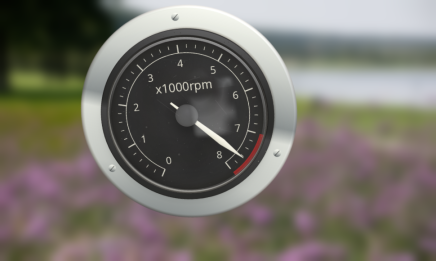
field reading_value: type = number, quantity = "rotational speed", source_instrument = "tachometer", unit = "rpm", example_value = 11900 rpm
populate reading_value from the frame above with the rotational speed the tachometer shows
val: 7600 rpm
